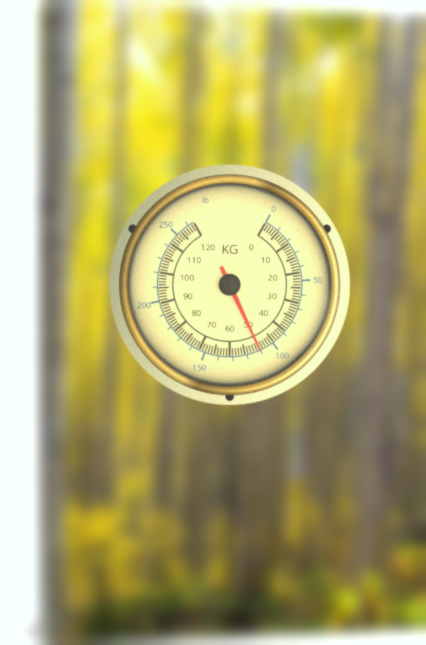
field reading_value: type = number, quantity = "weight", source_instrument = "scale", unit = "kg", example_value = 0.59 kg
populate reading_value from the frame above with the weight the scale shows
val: 50 kg
